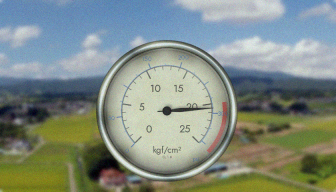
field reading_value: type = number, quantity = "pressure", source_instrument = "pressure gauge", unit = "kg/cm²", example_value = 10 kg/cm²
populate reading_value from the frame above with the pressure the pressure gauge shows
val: 20.5 kg/cm²
